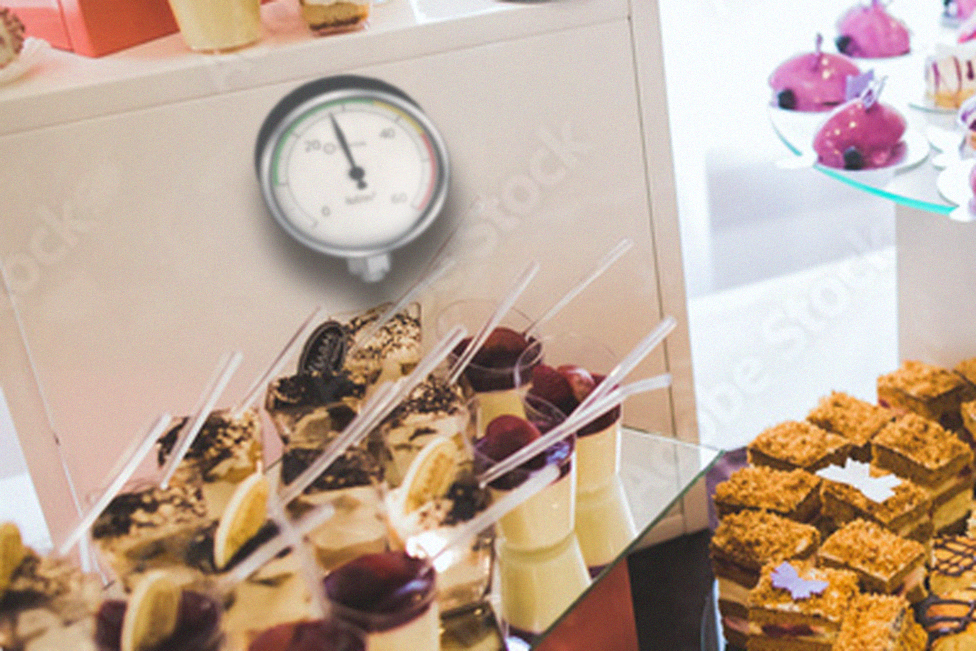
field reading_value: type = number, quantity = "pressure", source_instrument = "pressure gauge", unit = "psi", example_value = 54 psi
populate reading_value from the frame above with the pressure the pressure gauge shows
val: 27.5 psi
